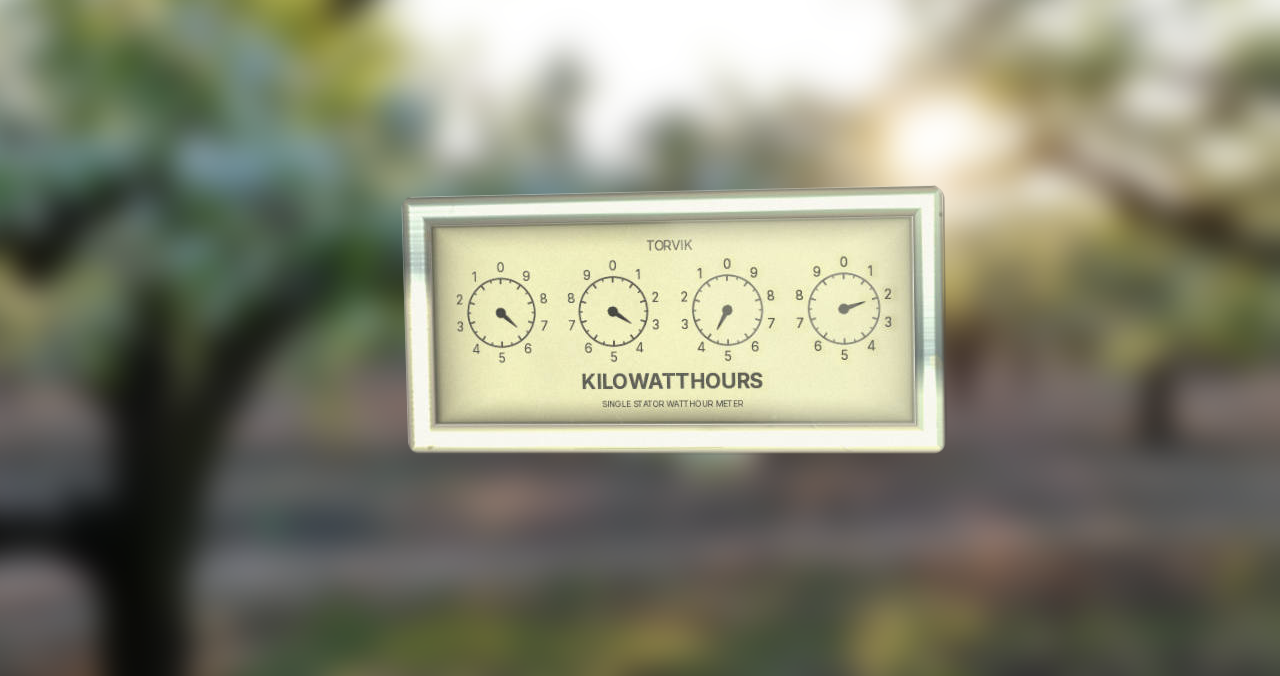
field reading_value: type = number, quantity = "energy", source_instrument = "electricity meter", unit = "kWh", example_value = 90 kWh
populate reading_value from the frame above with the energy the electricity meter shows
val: 6342 kWh
